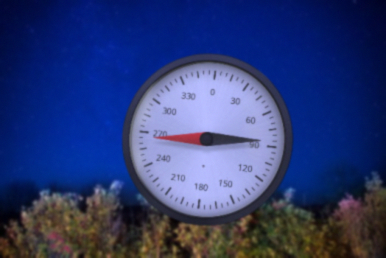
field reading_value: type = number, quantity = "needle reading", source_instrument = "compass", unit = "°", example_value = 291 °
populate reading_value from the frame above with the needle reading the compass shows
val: 265 °
